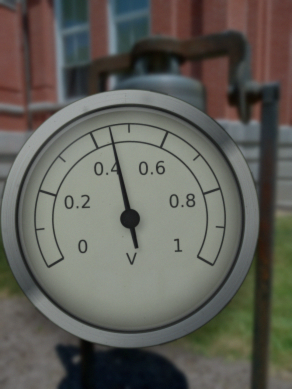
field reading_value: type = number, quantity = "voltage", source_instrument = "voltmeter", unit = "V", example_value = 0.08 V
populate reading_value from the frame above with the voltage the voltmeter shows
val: 0.45 V
